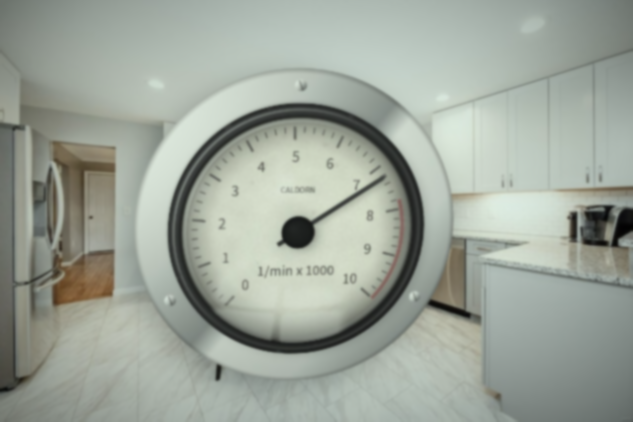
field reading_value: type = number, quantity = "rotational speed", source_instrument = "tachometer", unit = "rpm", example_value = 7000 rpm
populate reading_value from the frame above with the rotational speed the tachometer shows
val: 7200 rpm
